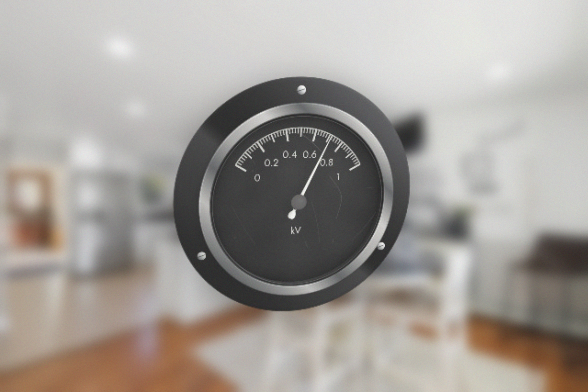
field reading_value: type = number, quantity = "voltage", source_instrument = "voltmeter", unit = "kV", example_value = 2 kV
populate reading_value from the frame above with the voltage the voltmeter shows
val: 0.7 kV
